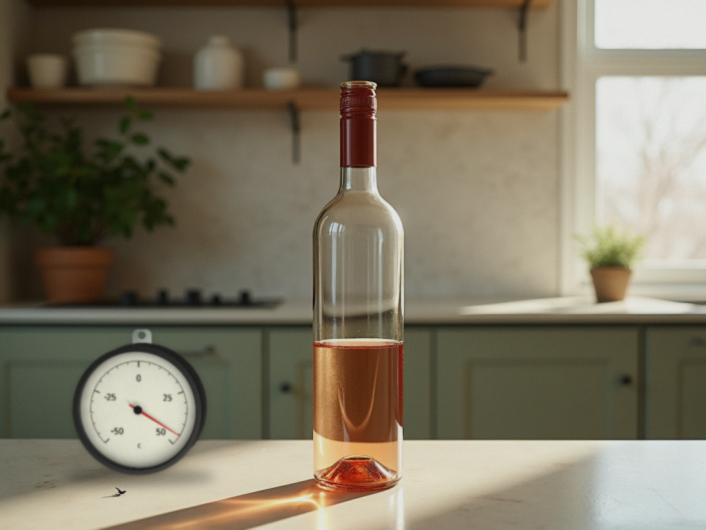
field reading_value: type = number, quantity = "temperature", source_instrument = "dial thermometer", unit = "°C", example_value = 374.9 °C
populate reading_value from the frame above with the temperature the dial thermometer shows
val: 45 °C
